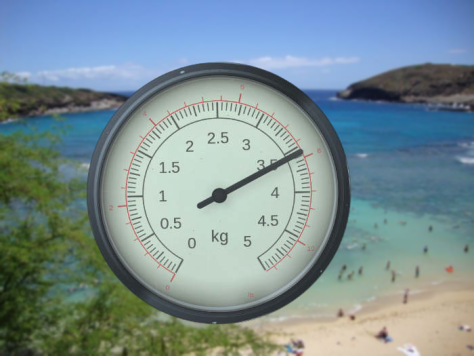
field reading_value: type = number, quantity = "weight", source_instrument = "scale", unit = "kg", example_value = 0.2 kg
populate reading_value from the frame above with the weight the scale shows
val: 3.55 kg
